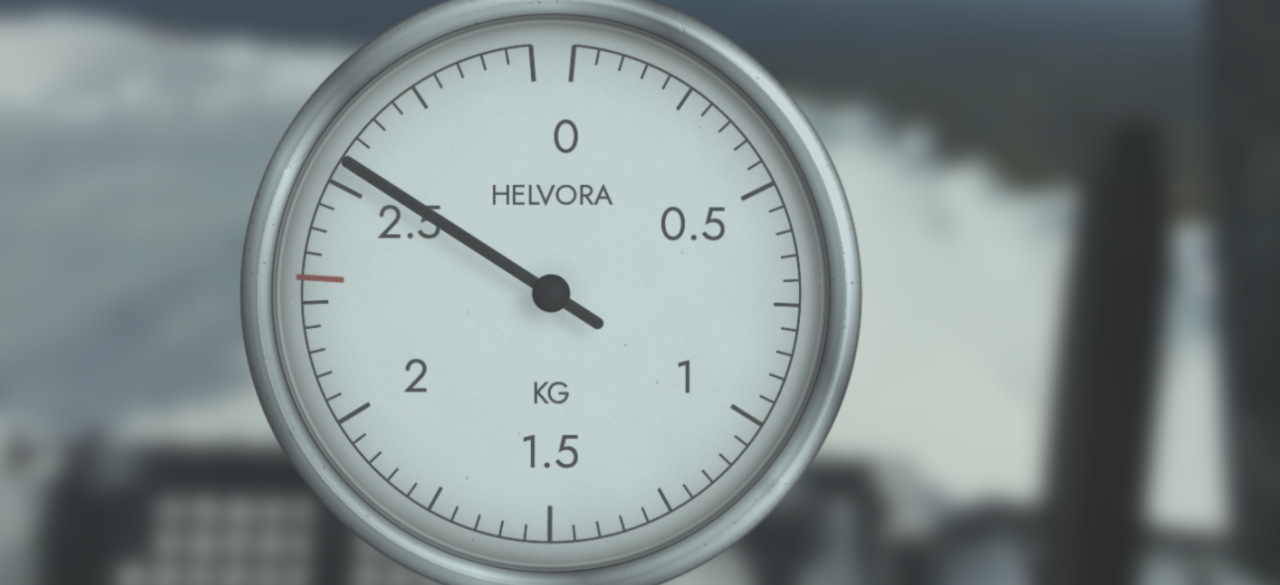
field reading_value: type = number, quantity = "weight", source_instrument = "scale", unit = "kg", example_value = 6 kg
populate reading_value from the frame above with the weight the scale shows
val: 2.55 kg
